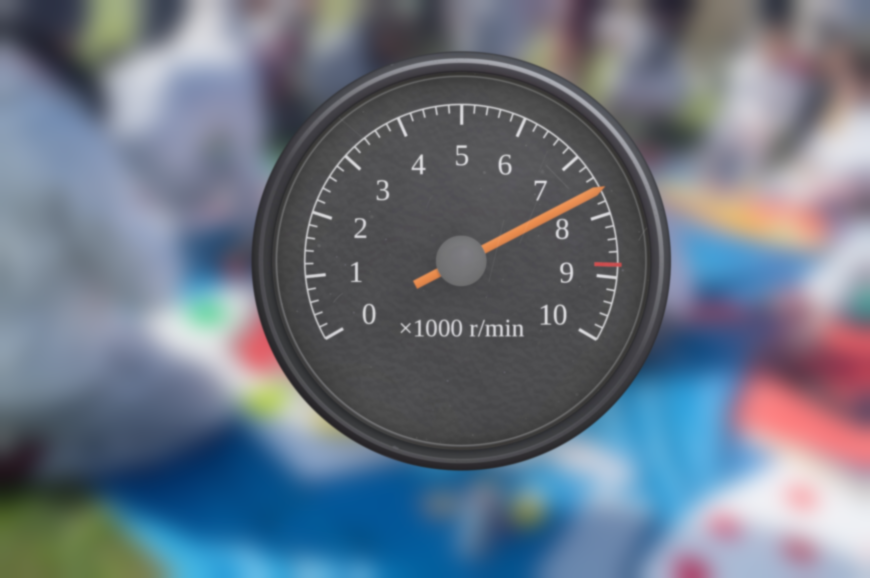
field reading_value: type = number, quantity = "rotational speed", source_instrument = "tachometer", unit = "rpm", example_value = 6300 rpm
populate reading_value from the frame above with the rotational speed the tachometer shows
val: 7600 rpm
